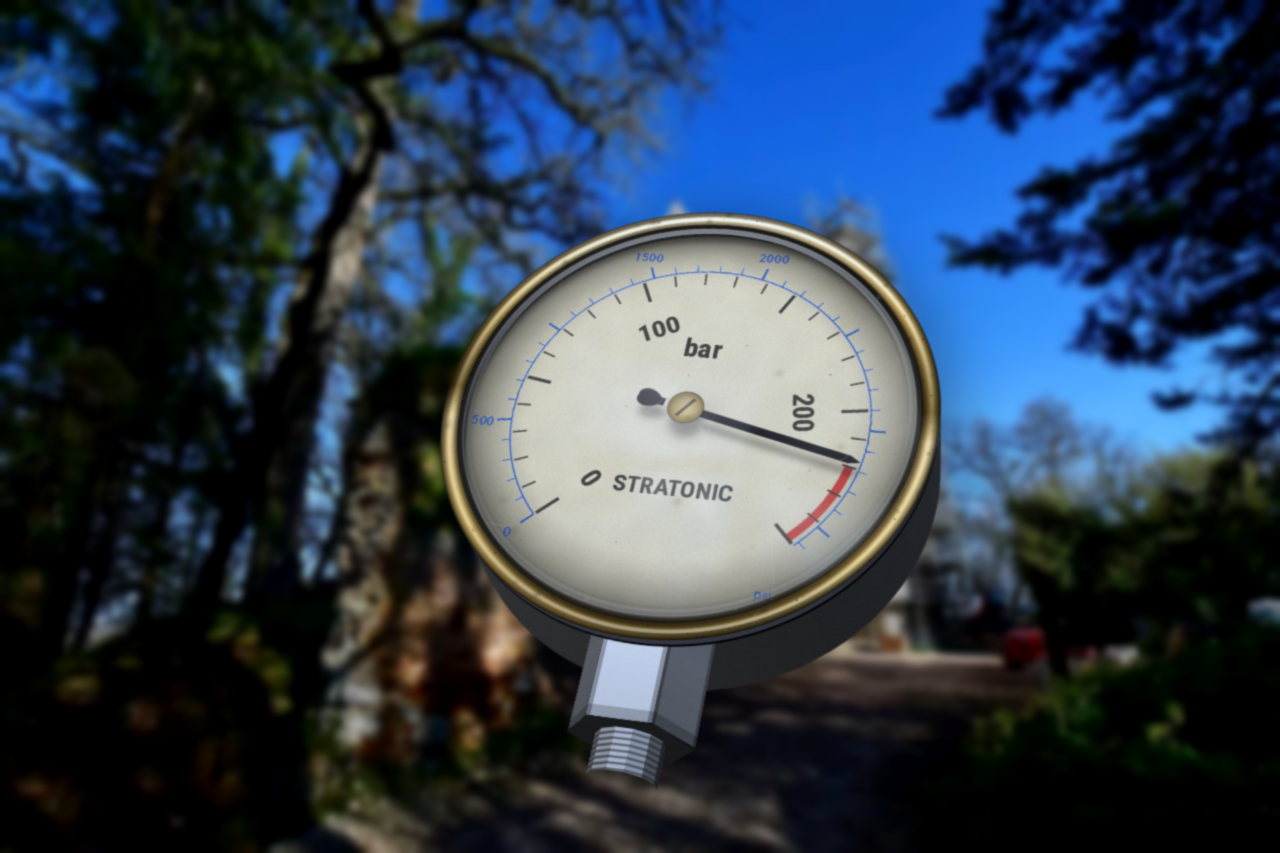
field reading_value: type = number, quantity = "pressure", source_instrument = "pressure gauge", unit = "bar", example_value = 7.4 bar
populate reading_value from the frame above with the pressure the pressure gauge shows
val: 220 bar
